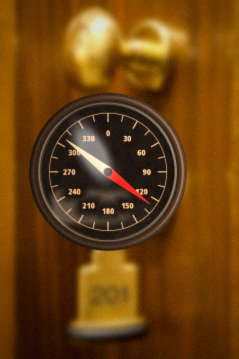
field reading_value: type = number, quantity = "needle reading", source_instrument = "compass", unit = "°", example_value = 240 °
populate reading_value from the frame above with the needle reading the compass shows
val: 127.5 °
